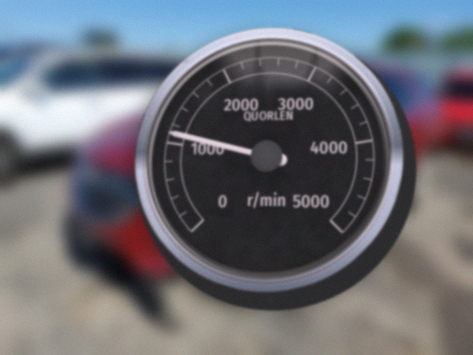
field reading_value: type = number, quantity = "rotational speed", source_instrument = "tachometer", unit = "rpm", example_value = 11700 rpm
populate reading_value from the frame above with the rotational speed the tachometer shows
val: 1100 rpm
